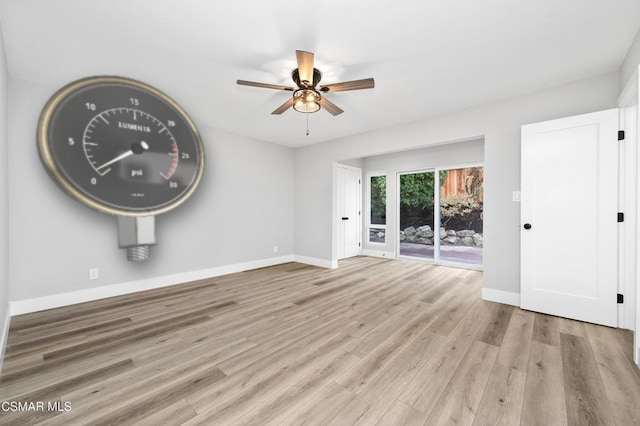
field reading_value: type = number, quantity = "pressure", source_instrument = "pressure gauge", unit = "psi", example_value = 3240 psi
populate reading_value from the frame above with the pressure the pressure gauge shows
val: 1 psi
